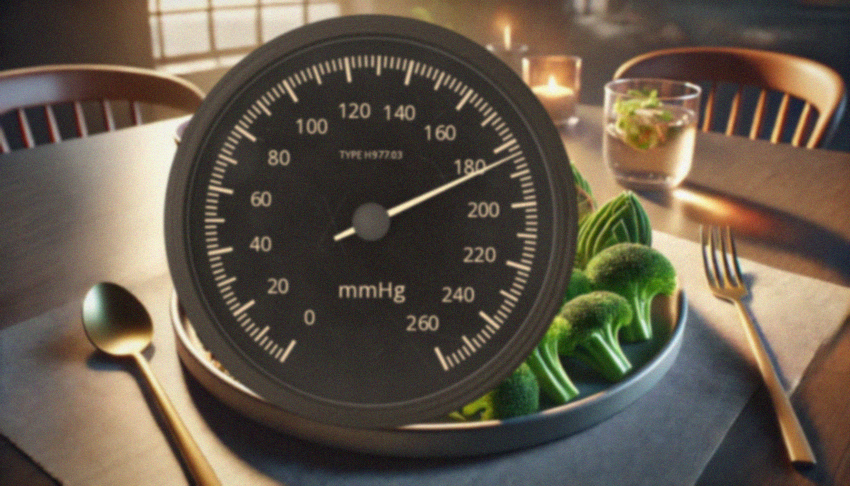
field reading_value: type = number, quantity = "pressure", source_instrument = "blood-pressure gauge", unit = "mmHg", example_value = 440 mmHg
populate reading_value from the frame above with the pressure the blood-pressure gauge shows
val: 184 mmHg
